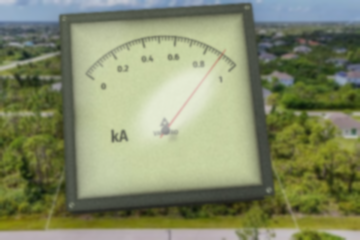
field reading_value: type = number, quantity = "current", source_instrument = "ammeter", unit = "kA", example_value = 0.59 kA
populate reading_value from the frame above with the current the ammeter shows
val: 0.9 kA
